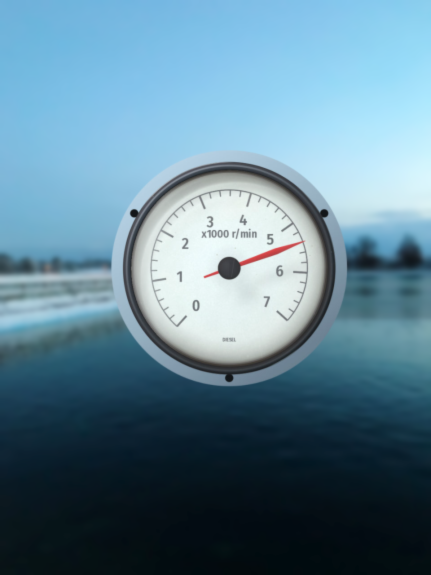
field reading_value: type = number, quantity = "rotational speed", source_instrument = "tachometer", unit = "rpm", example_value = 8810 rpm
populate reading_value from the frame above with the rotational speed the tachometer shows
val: 5400 rpm
